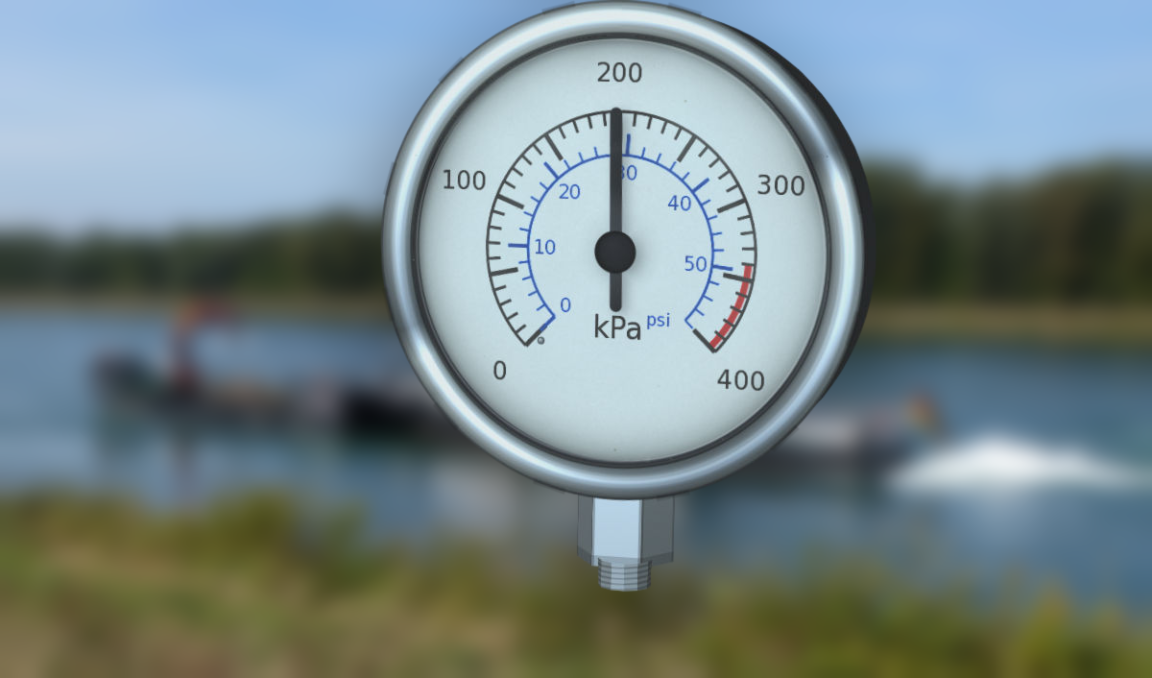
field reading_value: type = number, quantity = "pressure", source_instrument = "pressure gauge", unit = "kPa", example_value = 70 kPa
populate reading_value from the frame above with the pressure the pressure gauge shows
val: 200 kPa
